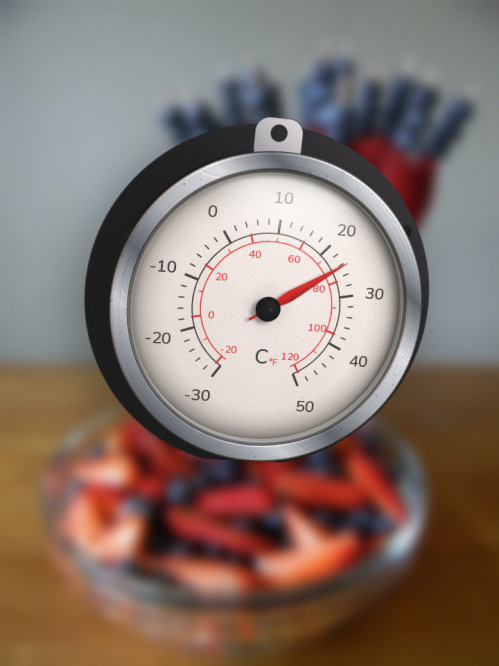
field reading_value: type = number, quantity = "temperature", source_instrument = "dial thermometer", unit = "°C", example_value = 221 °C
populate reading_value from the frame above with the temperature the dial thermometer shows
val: 24 °C
